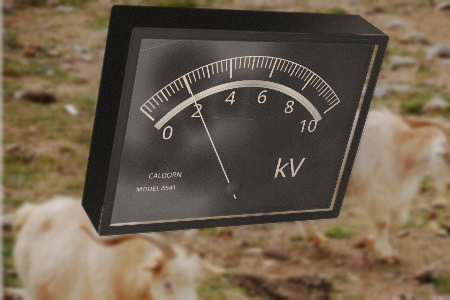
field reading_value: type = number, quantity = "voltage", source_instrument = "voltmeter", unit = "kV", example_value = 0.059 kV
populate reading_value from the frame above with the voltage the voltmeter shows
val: 2 kV
